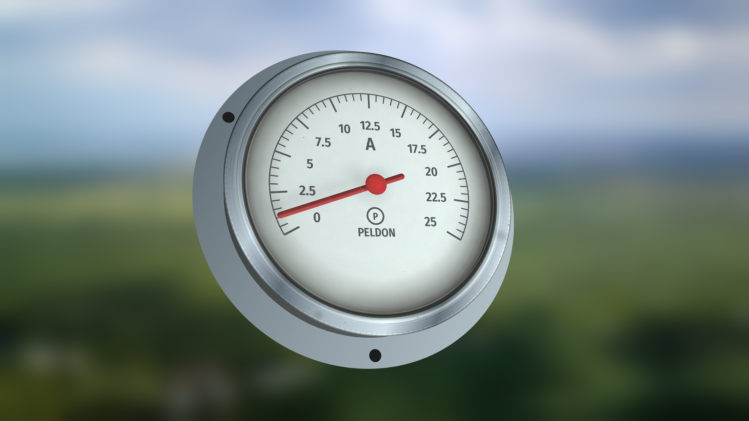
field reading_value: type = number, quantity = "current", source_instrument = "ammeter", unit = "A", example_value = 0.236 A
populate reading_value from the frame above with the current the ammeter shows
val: 1 A
